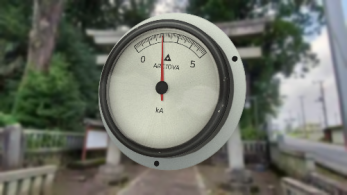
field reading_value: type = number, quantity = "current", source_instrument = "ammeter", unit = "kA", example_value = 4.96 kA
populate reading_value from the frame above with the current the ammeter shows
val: 2 kA
